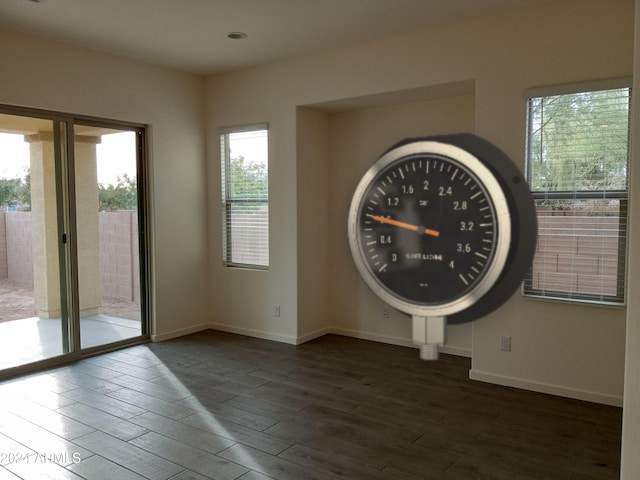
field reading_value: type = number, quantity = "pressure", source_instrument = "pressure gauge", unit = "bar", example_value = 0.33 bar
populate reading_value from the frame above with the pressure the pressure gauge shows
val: 0.8 bar
